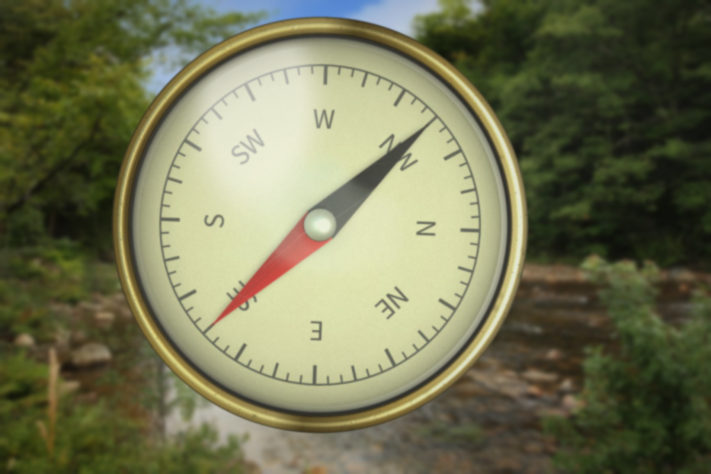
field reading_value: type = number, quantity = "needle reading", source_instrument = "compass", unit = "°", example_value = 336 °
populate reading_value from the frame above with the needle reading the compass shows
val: 135 °
